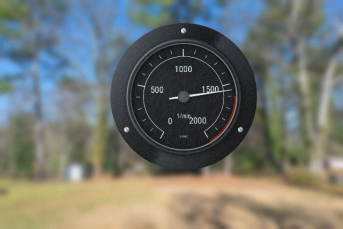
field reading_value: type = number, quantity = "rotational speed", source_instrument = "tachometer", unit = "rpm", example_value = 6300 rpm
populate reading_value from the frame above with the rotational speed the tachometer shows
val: 1550 rpm
